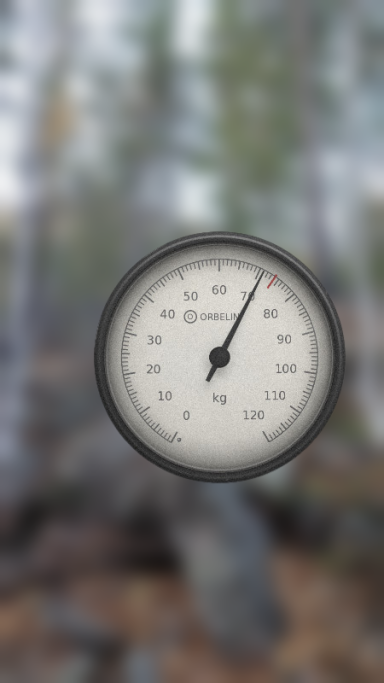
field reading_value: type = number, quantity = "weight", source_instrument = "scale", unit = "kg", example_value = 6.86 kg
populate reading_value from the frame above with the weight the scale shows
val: 71 kg
